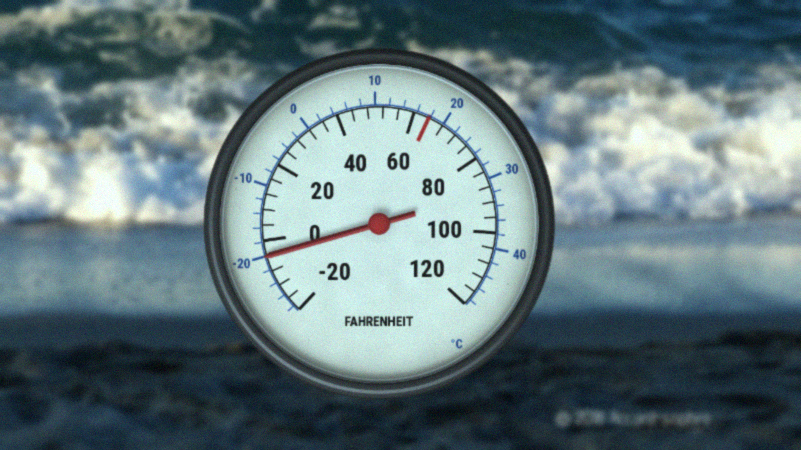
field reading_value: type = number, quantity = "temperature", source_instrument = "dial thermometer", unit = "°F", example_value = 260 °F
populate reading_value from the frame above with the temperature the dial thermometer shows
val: -4 °F
